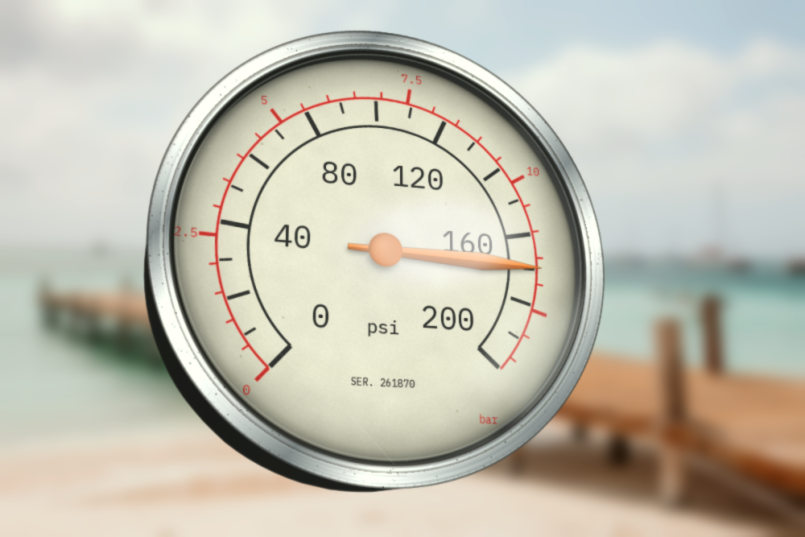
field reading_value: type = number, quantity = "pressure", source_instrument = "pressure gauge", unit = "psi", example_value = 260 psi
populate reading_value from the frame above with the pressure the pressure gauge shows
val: 170 psi
